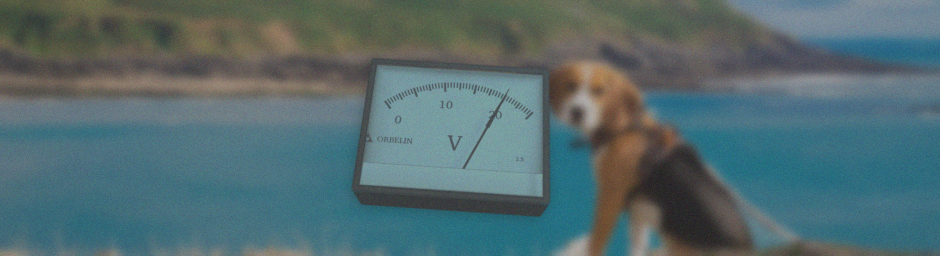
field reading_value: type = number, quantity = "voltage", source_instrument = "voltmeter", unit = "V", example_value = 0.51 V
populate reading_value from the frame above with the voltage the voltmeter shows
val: 20 V
